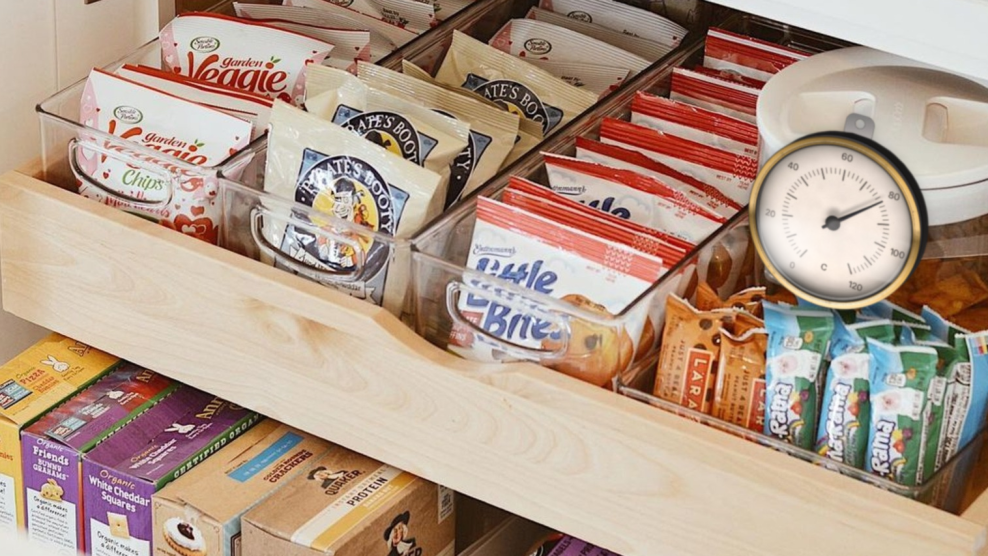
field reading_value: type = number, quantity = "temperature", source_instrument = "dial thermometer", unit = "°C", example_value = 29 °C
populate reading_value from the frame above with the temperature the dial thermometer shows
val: 80 °C
